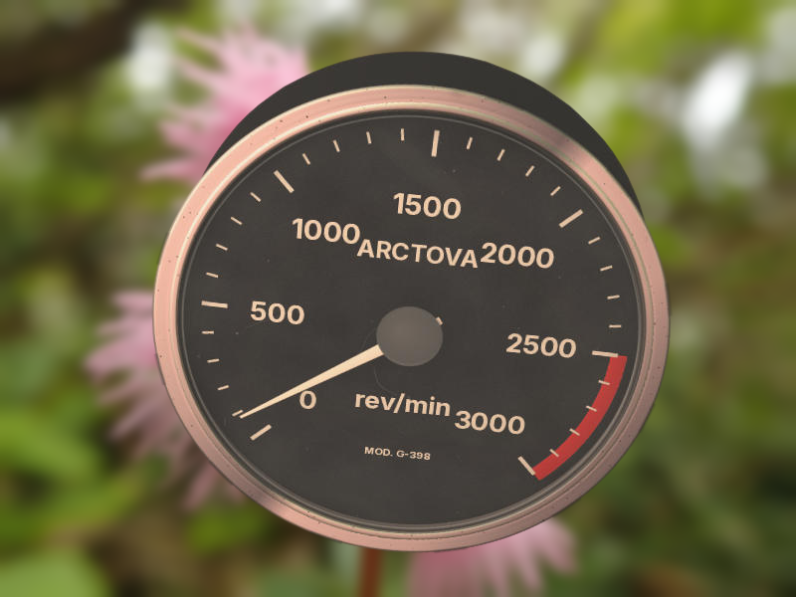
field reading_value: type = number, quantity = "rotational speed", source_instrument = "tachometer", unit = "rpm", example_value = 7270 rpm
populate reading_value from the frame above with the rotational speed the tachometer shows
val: 100 rpm
